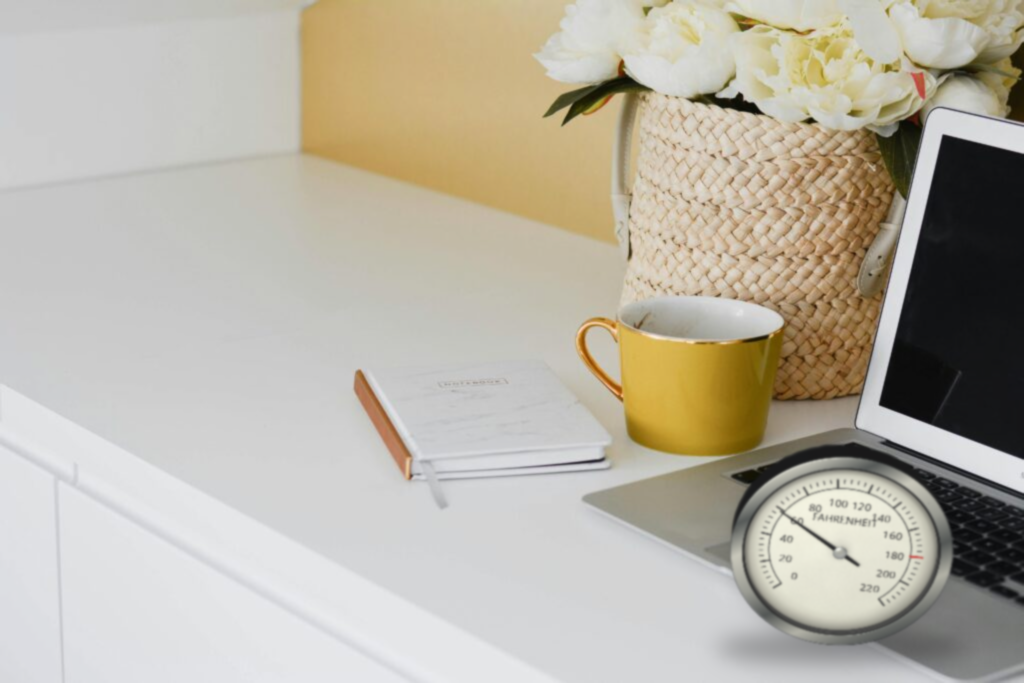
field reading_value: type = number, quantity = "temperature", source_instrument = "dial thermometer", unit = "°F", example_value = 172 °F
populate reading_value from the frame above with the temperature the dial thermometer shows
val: 60 °F
